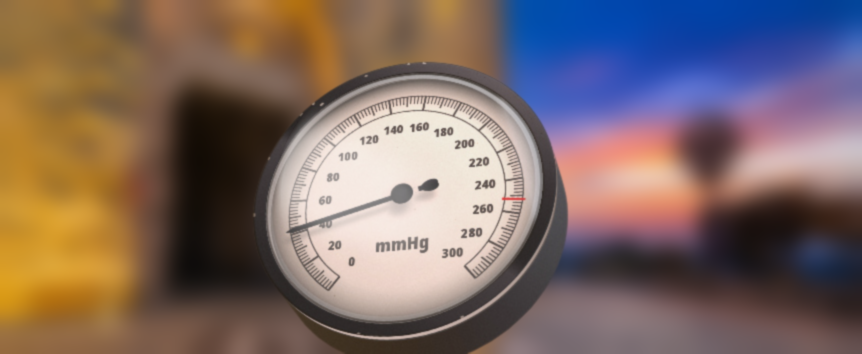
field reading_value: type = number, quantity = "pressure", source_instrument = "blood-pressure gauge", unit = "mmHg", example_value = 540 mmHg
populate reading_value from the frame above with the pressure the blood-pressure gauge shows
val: 40 mmHg
